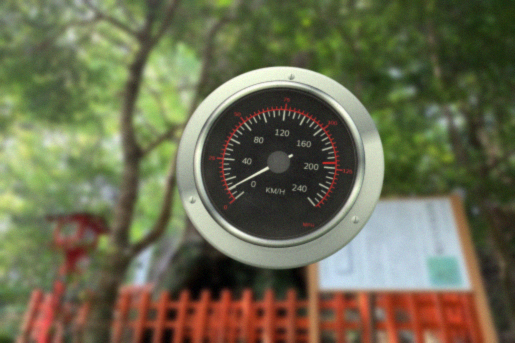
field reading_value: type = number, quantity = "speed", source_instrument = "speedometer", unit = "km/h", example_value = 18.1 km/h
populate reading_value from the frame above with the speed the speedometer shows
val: 10 km/h
